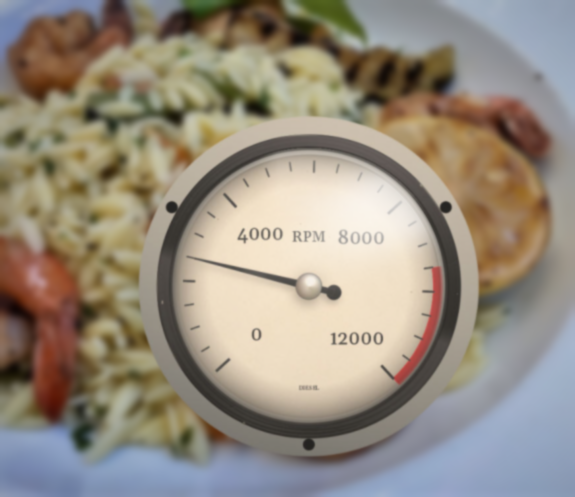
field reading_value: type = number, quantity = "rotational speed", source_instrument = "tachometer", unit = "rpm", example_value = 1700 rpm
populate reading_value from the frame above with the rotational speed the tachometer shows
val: 2500 rpm
